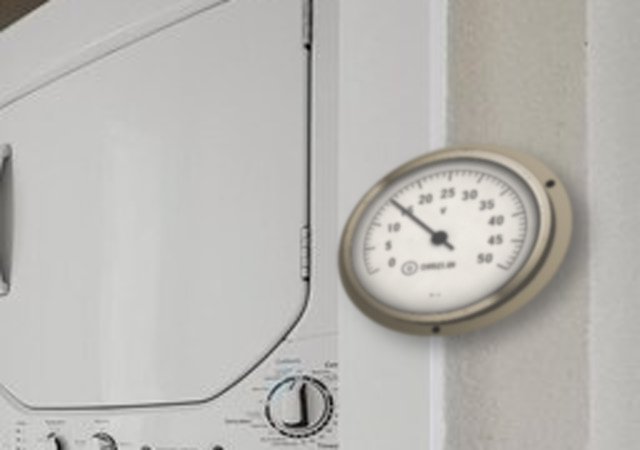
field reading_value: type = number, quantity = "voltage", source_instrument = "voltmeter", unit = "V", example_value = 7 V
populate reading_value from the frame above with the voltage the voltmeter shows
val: 15 V
